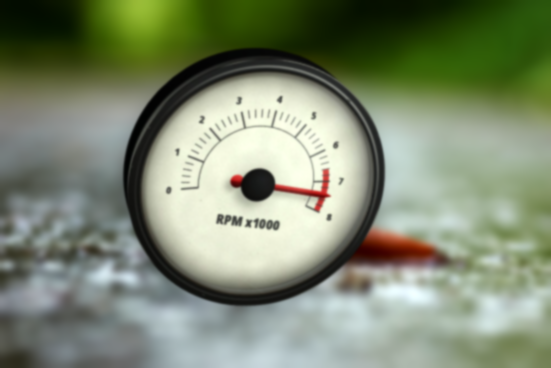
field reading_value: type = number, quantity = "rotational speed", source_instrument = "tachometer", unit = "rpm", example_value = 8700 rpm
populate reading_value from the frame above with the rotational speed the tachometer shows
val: 7400 rpm
